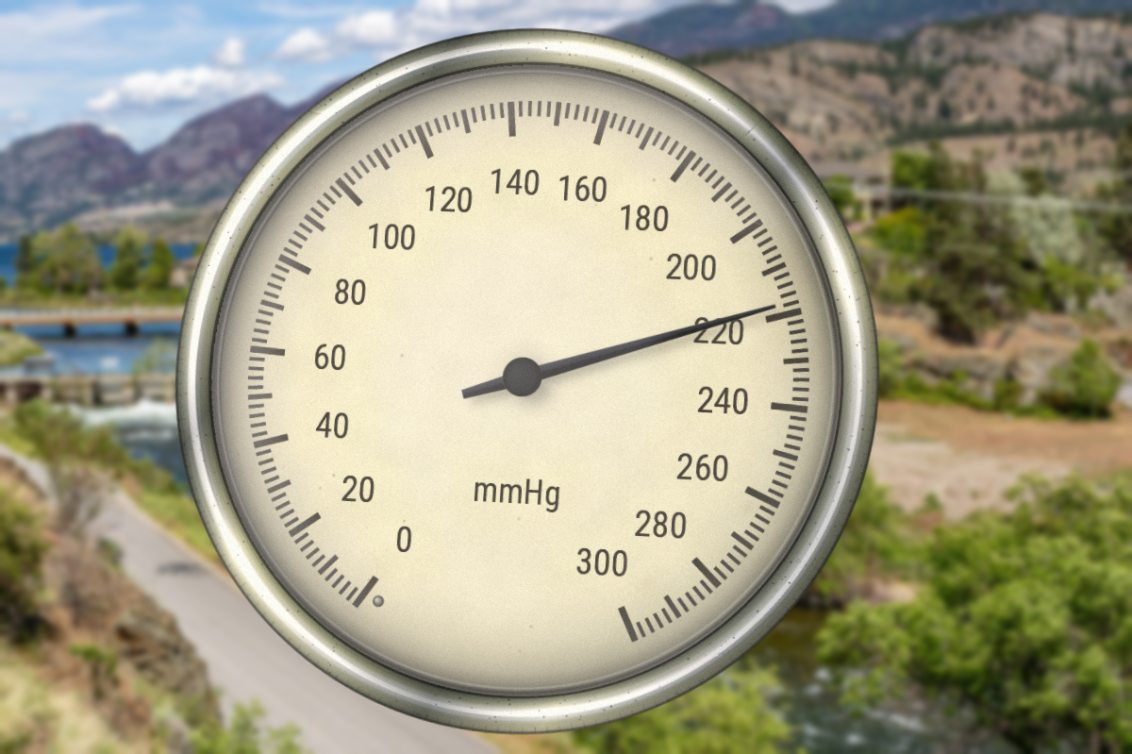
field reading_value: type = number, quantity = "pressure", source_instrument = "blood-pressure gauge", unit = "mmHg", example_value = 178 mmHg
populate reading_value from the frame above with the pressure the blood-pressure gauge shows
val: 218 mmHg
